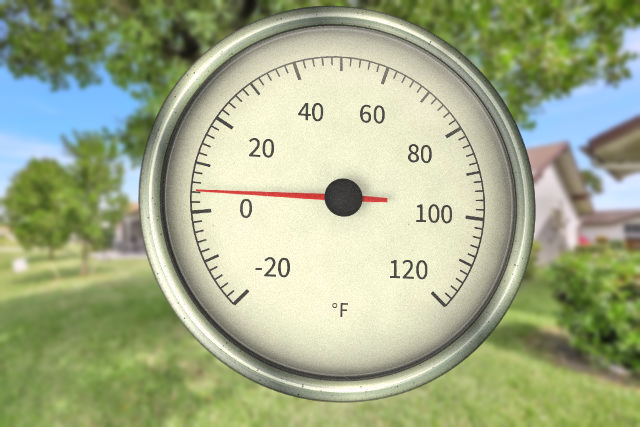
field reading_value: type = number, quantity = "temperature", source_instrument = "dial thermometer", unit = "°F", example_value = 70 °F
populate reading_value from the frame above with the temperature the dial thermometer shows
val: 4 °F
